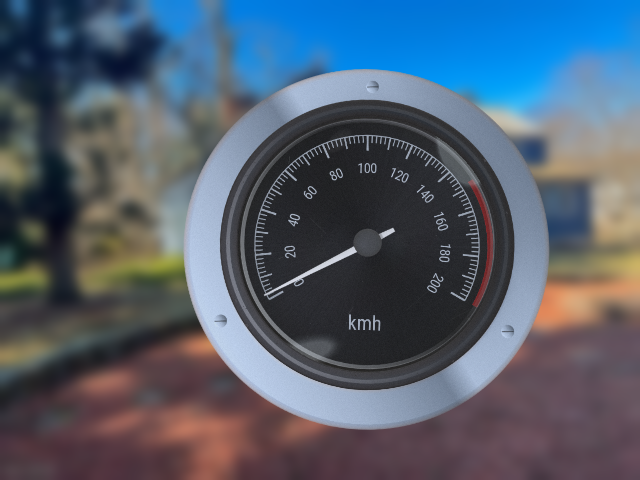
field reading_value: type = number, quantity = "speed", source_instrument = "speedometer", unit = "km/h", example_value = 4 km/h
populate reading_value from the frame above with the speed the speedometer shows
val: 2 km/h
